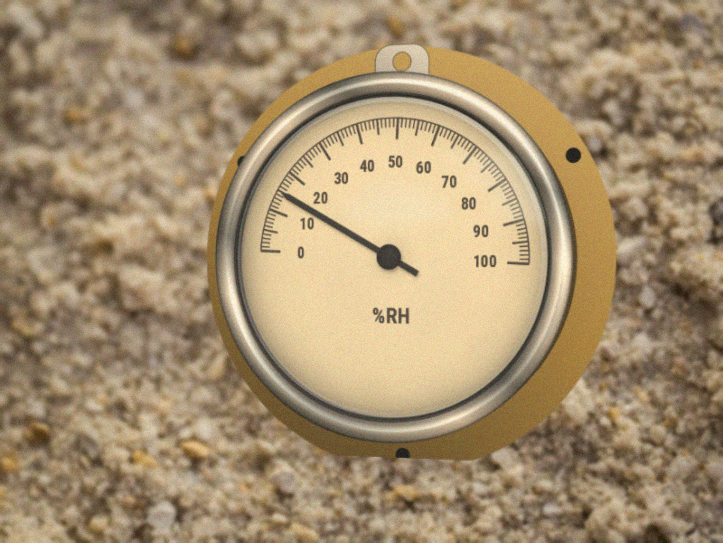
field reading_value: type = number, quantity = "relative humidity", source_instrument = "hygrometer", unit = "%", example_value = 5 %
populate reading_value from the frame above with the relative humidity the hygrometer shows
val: 15 %
